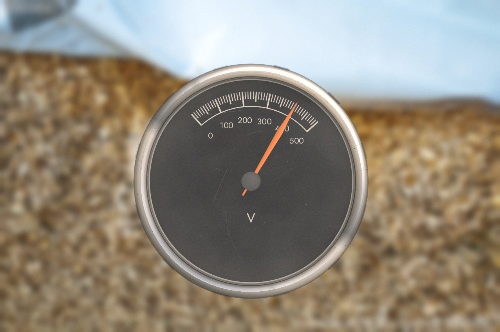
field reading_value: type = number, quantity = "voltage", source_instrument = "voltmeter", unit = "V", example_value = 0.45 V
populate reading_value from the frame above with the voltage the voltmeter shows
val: 400 V
